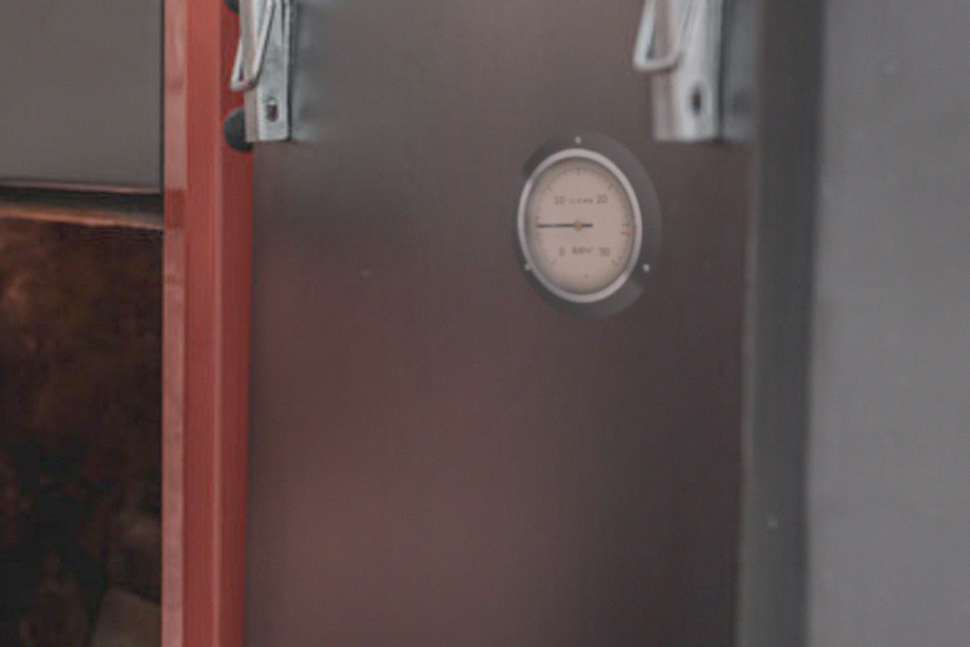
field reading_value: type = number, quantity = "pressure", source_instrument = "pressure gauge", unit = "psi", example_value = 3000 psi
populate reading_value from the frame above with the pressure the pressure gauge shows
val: 5 psi
